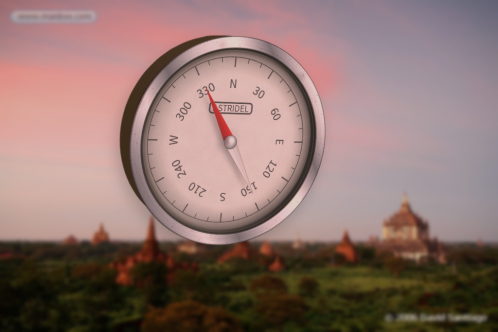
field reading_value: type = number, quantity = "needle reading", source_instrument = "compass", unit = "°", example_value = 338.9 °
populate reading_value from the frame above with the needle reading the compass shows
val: 330 °
